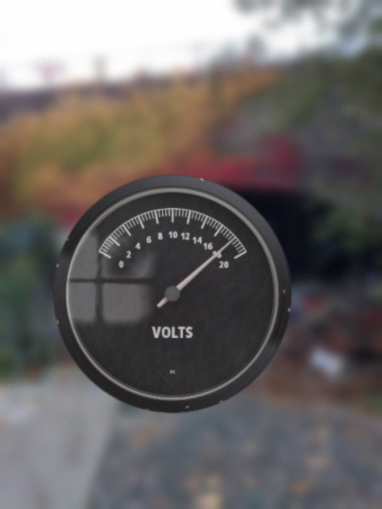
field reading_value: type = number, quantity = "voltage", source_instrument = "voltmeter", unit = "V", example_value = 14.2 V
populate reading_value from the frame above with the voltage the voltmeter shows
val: 18 V
